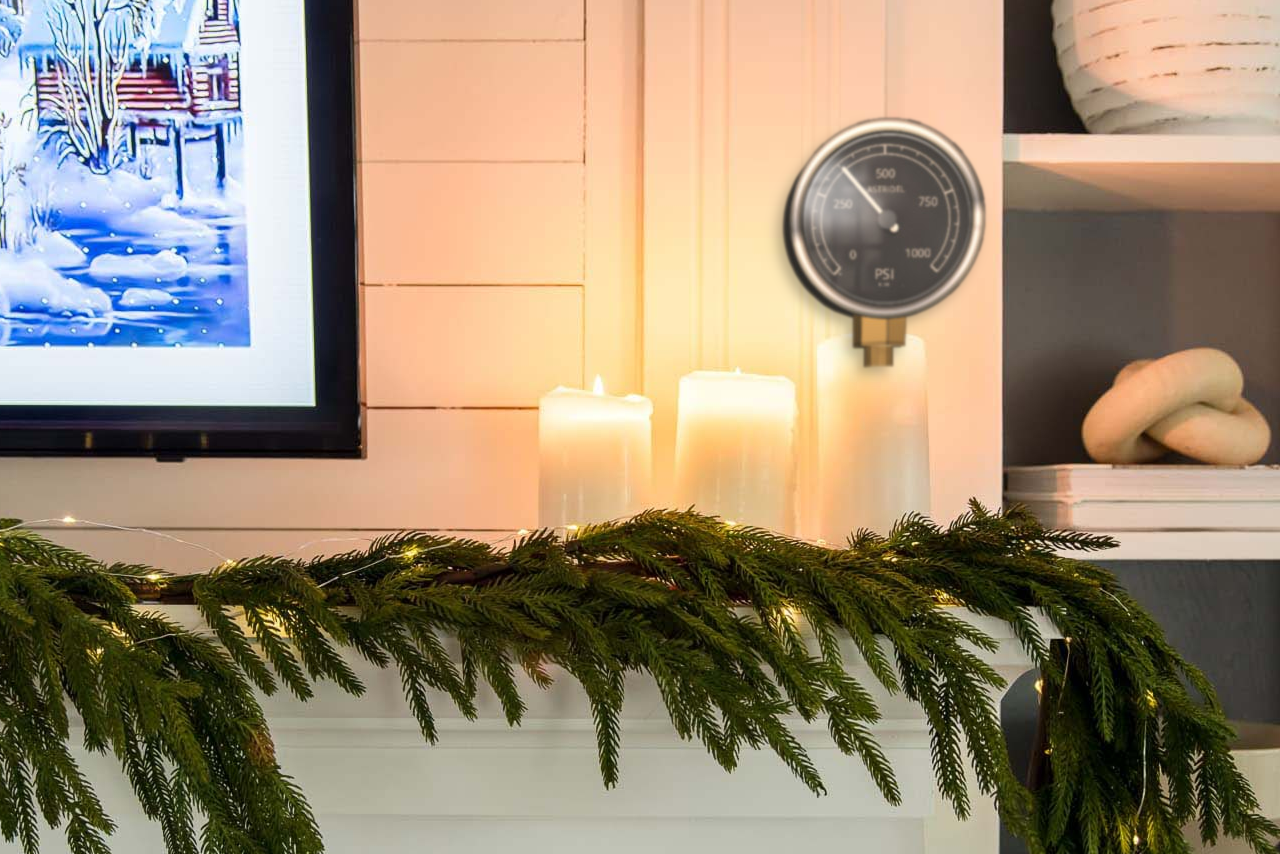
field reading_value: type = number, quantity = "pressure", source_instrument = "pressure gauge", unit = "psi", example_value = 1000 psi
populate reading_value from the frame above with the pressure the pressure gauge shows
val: 350 psi
